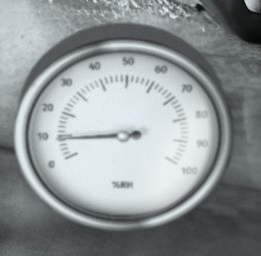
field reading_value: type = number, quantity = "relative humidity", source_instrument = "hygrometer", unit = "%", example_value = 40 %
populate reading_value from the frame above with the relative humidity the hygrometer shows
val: 10 %
